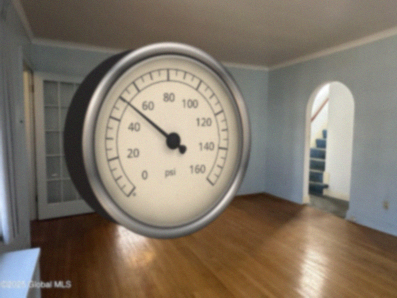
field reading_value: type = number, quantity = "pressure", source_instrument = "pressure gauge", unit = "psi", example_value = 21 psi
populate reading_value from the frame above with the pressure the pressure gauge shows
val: 50 psi
